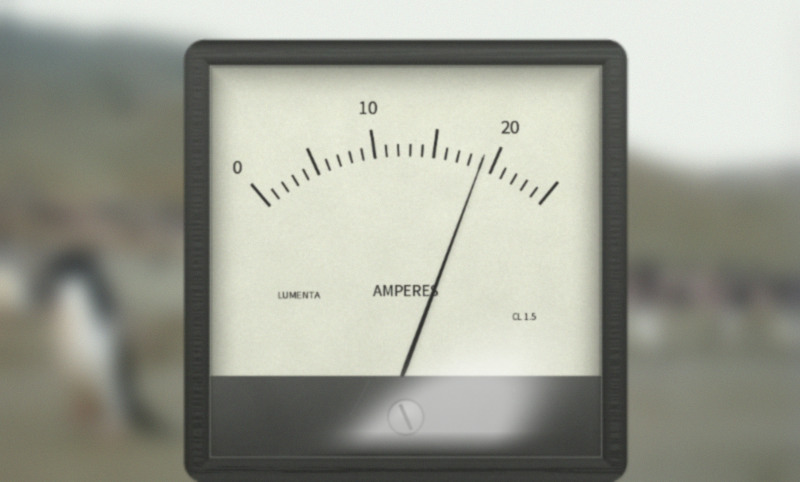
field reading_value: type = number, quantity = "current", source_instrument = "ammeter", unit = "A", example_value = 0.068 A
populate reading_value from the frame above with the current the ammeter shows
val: 19 A
